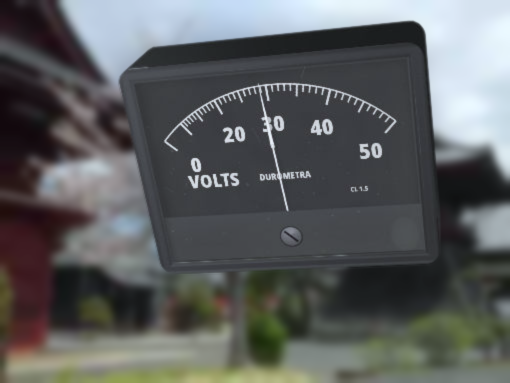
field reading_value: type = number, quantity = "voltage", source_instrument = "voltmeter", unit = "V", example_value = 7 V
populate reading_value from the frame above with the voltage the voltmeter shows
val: 29 V
